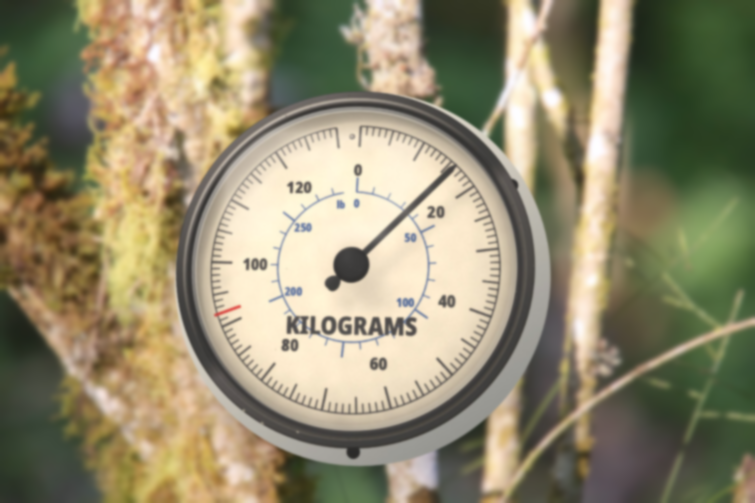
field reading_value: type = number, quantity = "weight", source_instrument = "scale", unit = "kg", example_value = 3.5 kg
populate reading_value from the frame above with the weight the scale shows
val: 16 kg
